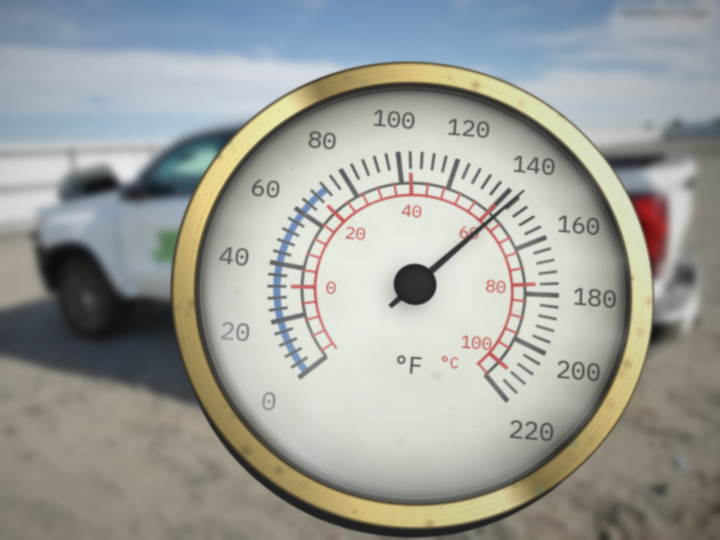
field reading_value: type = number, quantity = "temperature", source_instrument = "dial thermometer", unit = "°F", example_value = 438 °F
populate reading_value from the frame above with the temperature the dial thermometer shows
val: 144 °F
